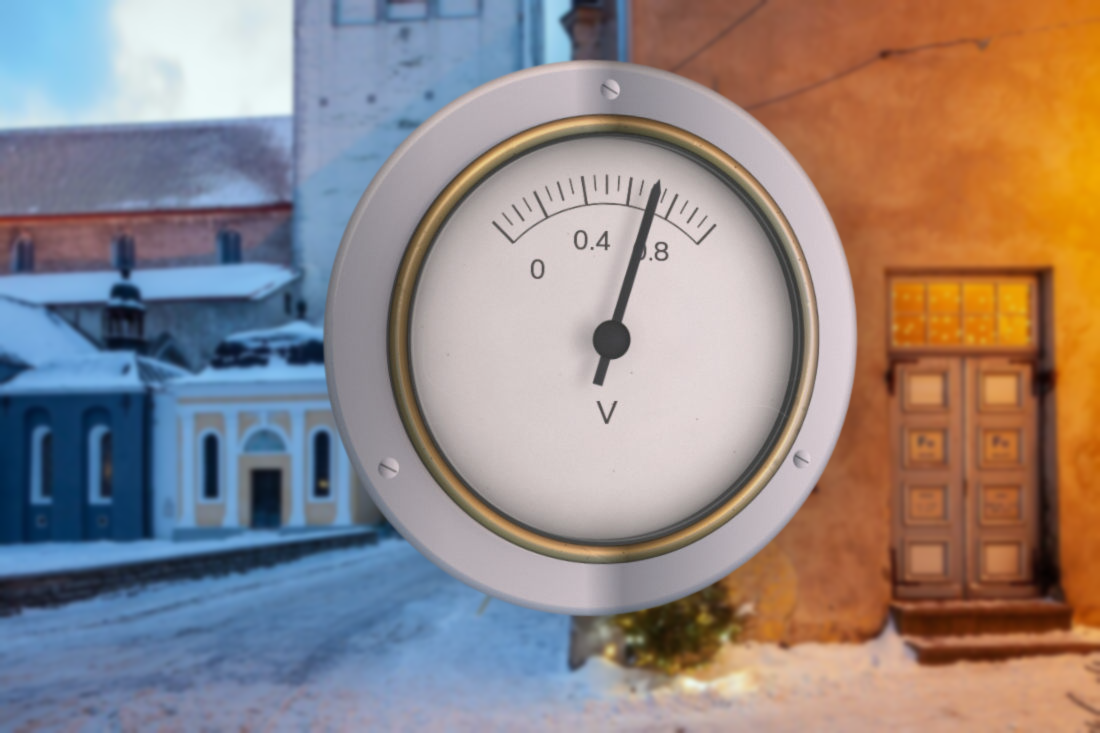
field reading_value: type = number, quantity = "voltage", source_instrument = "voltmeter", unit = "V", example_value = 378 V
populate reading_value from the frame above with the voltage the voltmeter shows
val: 0.7 V
